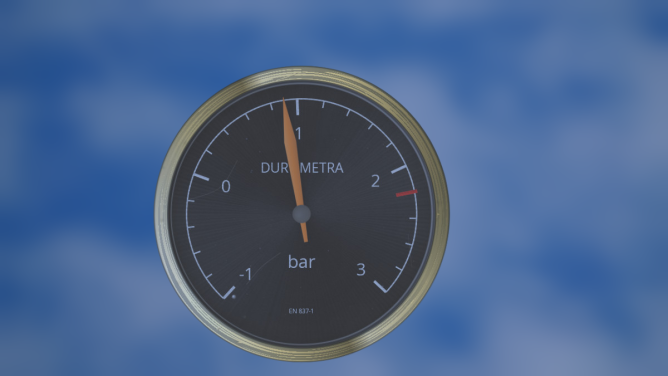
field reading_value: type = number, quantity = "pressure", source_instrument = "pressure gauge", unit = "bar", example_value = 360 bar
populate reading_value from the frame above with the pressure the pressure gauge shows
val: 0.9 bar
